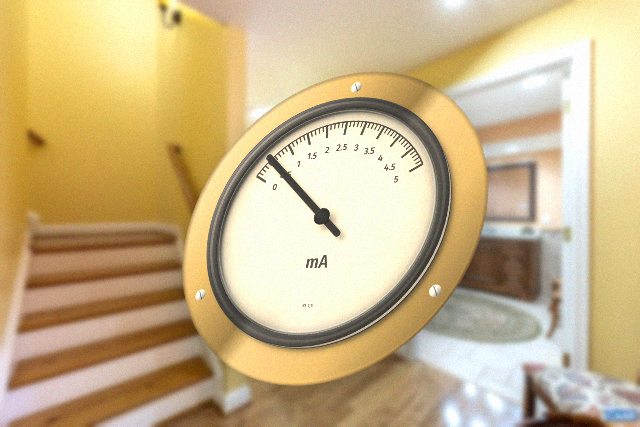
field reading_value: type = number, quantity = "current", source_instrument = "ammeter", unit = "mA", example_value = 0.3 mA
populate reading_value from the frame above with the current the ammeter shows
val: 0.5 mA
